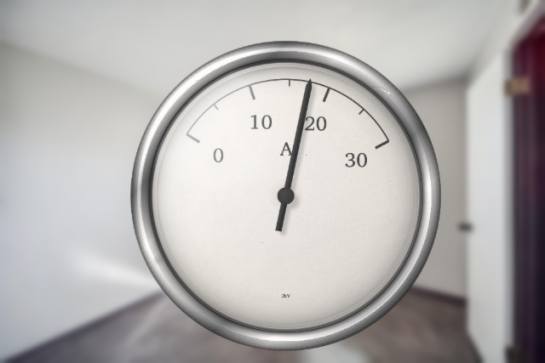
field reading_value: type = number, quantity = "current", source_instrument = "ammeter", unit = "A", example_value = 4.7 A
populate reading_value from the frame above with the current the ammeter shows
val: 17.5 A
